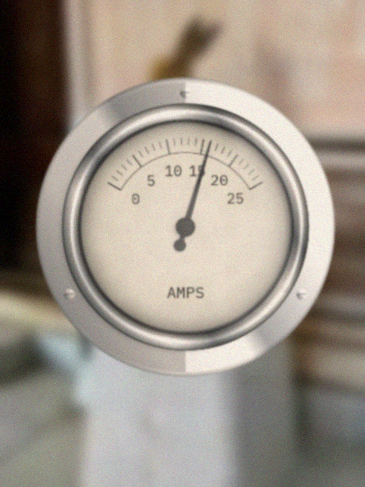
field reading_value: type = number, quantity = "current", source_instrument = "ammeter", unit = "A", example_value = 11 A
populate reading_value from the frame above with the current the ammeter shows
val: 16 A
